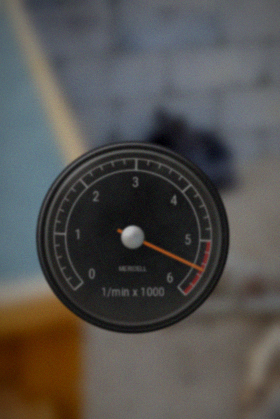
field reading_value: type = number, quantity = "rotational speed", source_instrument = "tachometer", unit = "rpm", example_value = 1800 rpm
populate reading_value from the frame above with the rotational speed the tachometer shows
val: 5500 rpm
